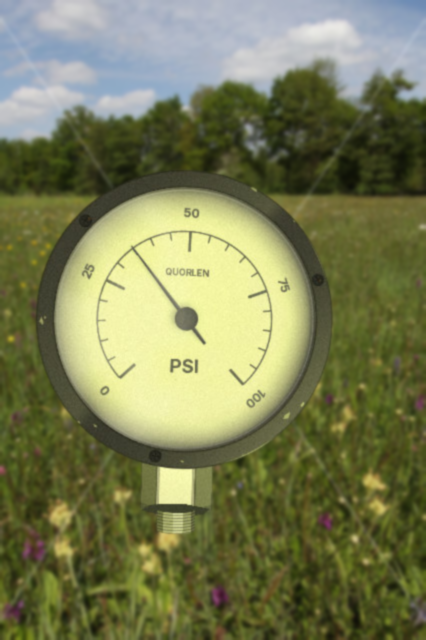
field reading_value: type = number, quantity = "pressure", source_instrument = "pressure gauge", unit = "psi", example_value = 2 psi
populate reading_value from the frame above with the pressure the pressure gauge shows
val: 35 psi
